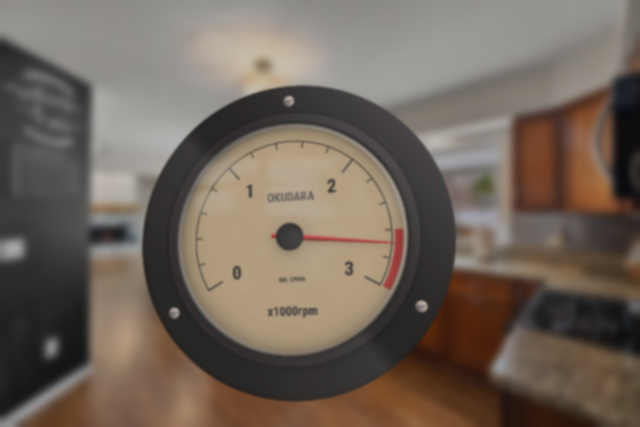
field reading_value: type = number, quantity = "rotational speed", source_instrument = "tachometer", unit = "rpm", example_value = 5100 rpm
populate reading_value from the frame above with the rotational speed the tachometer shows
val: 2700 rpm
